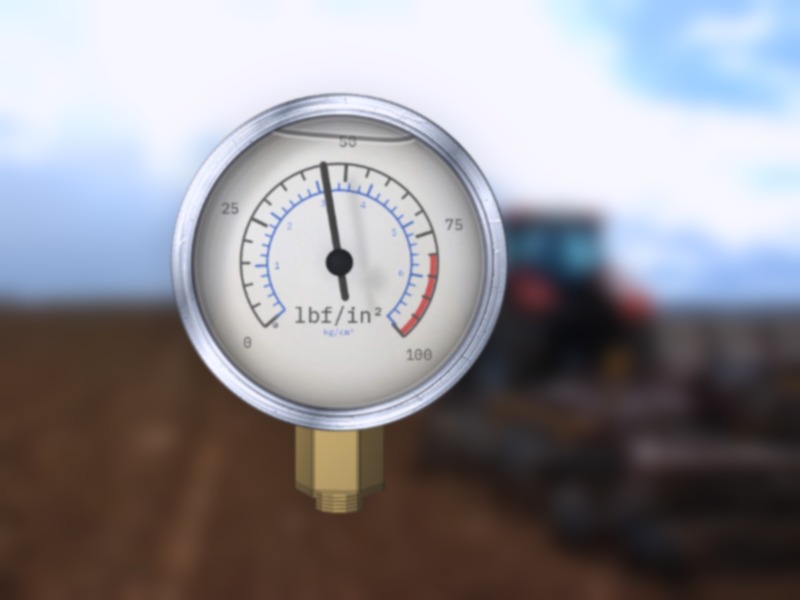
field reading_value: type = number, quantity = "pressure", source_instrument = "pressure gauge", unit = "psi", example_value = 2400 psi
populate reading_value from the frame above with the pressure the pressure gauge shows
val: 45 psi
